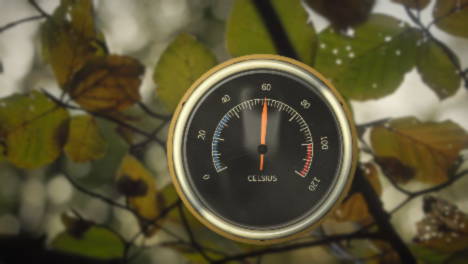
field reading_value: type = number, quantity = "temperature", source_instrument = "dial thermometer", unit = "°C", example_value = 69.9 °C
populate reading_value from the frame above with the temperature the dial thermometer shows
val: 60 °C
